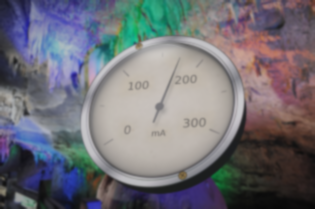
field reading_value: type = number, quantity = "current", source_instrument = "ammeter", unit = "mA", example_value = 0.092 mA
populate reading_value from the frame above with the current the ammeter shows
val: 175 mA
